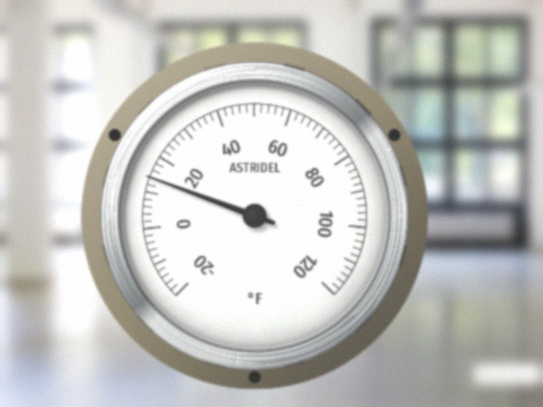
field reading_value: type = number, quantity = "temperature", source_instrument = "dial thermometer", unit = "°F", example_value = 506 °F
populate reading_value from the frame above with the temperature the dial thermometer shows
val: 14 °F
